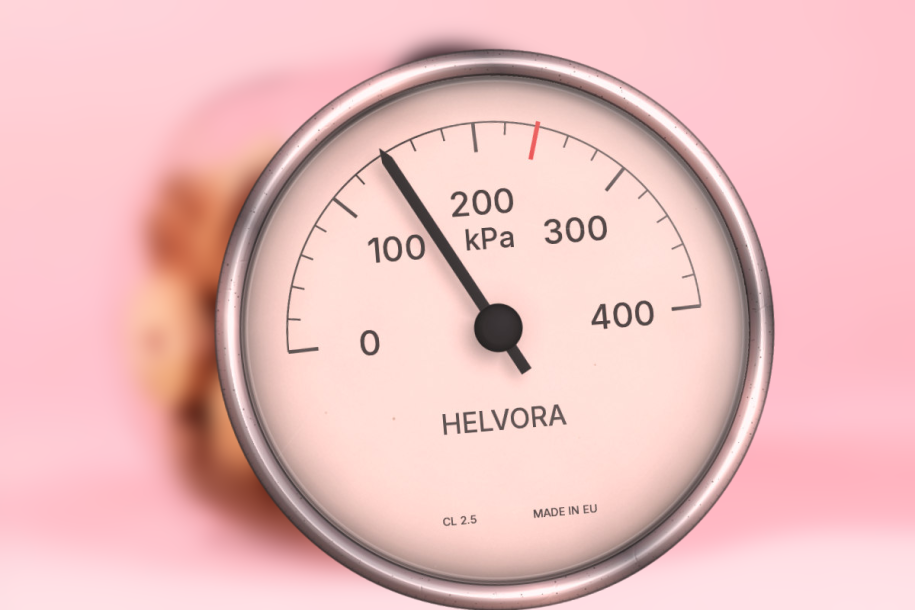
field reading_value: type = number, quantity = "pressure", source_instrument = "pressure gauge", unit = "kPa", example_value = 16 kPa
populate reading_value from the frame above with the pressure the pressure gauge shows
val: 140 kPa
